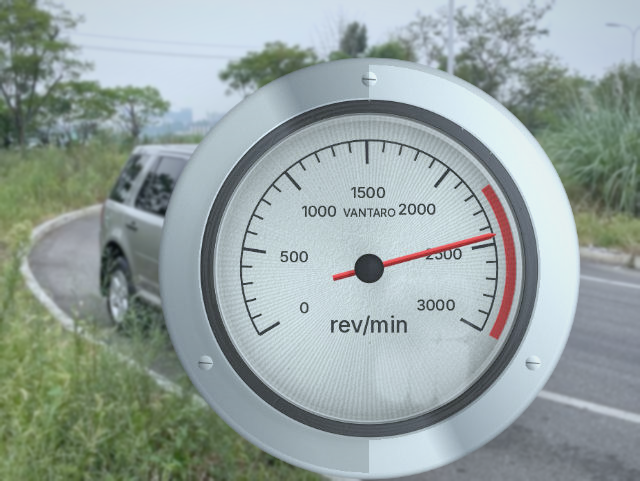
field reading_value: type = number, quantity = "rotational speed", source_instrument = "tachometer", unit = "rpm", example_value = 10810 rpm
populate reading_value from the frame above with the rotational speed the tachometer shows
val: 2450 rpm
